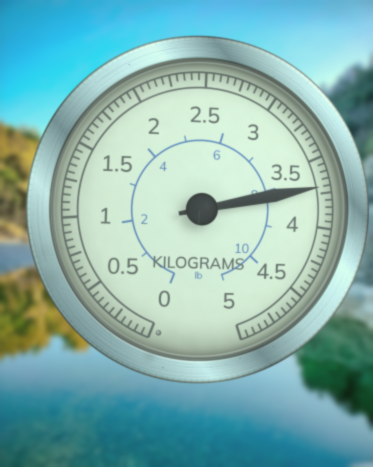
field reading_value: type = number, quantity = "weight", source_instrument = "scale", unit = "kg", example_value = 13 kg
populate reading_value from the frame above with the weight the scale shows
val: 3.7 kg
